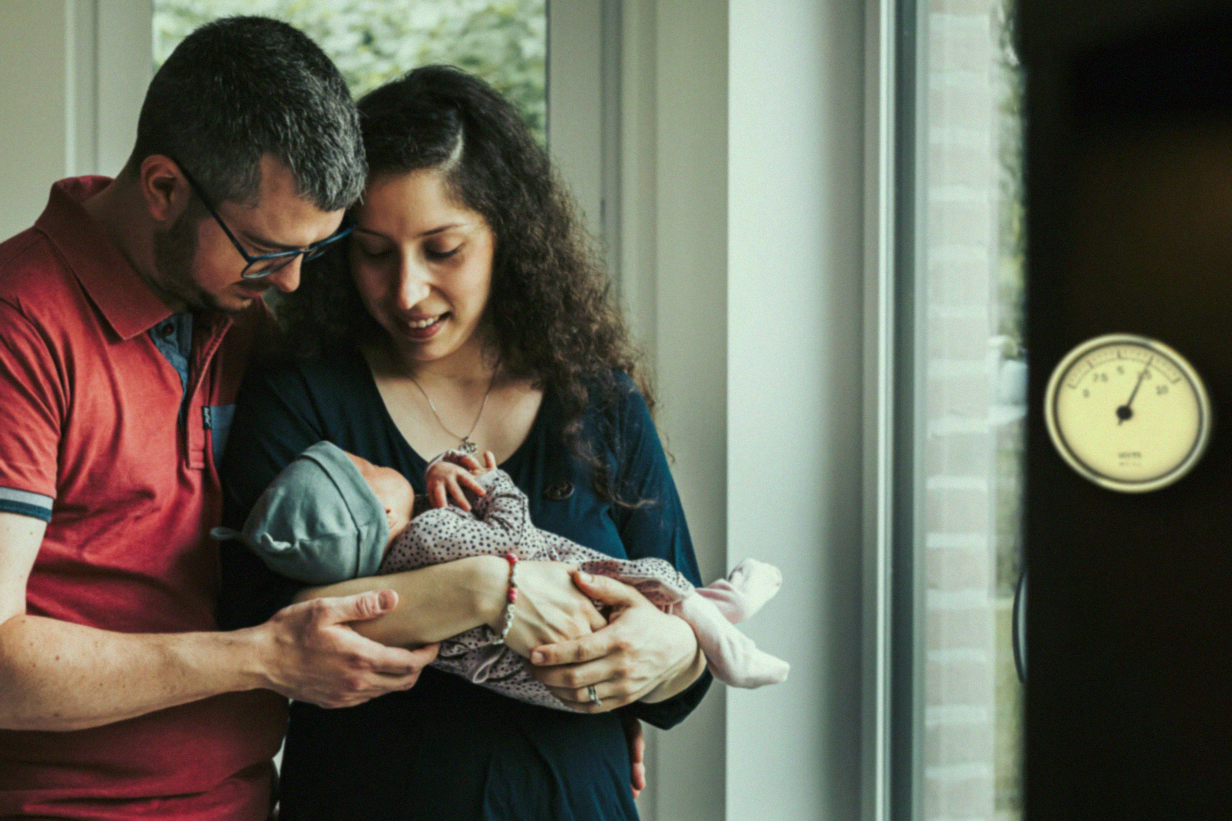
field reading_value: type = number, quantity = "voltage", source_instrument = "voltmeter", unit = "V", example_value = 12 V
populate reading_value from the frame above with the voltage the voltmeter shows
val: 7.5 V
